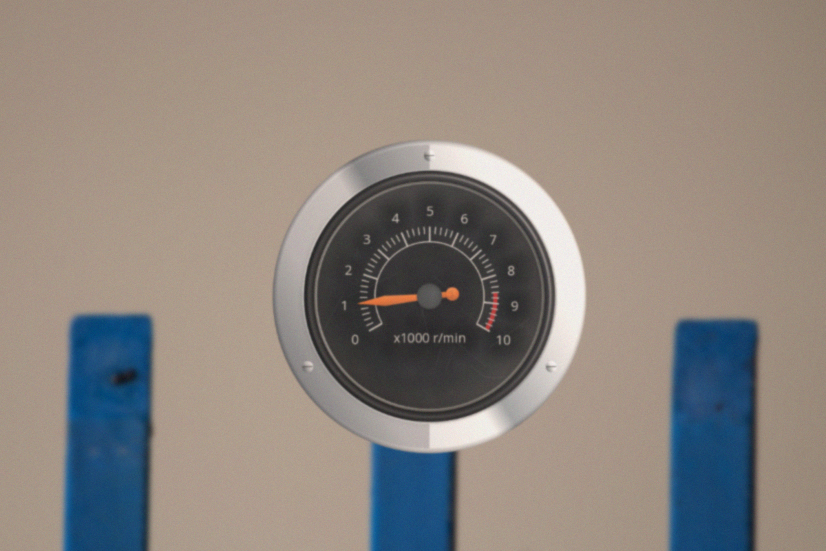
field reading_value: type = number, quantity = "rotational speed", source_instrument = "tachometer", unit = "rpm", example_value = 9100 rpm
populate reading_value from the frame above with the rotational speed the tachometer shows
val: 1000 rpm
